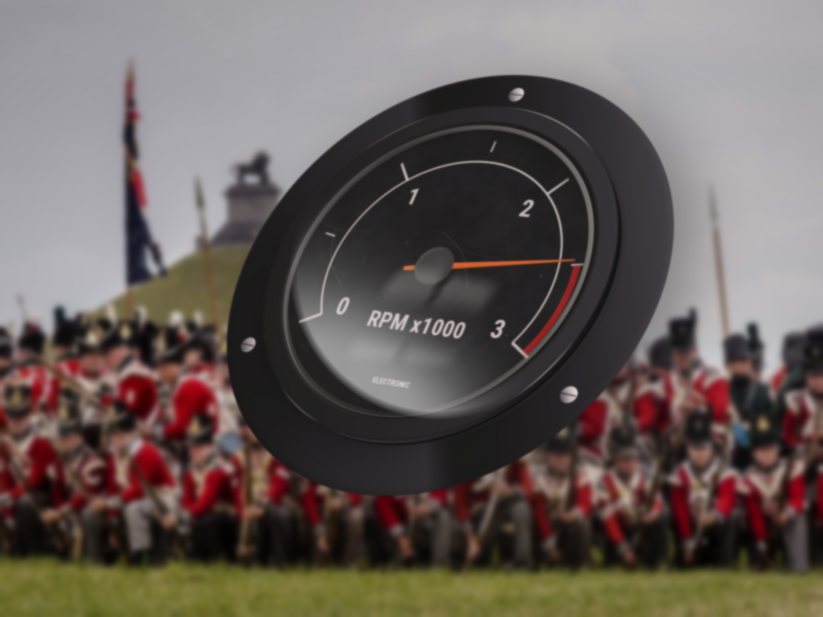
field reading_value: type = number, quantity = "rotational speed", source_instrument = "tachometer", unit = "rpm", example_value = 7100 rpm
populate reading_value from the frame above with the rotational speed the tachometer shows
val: 2500 rpm
